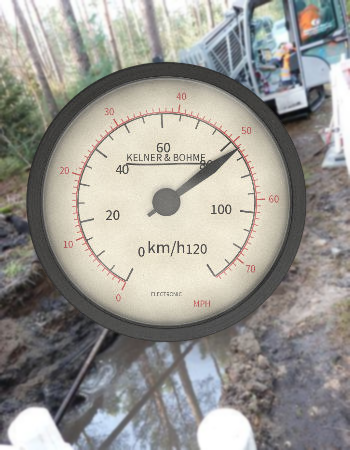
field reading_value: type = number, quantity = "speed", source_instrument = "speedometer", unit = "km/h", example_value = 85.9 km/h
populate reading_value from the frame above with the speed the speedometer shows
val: 82.5 km/h
